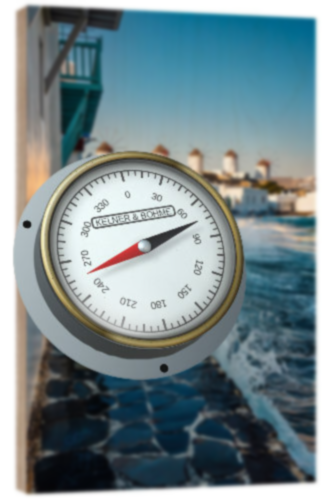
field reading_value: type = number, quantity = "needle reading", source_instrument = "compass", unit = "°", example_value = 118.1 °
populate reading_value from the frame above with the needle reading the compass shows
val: 255 °
